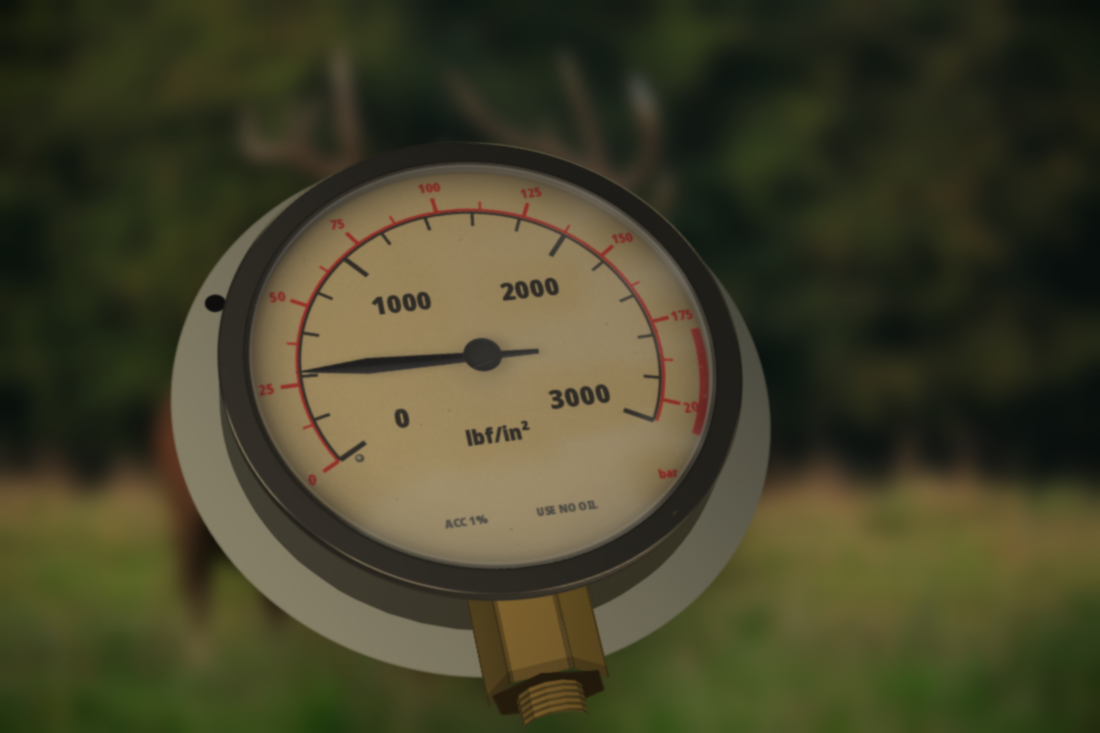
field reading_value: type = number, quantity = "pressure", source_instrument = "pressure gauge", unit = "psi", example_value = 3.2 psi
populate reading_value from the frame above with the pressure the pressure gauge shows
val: 400 psi
